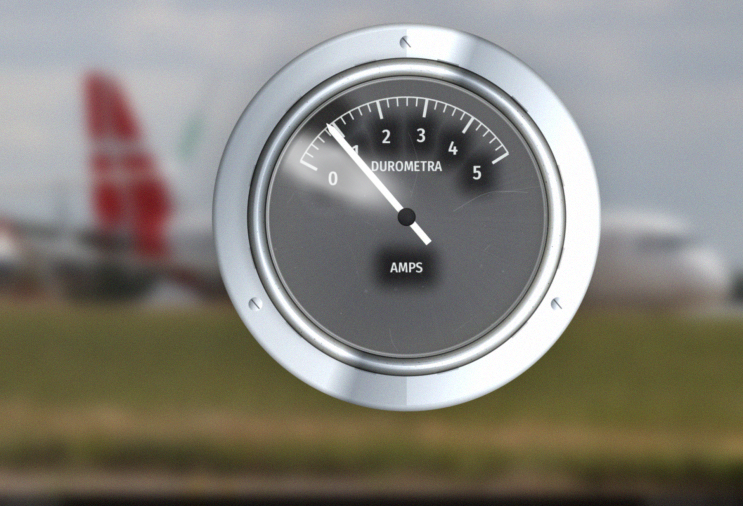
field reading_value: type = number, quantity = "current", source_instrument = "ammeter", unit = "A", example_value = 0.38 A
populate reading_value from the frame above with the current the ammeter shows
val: 0.9 A
